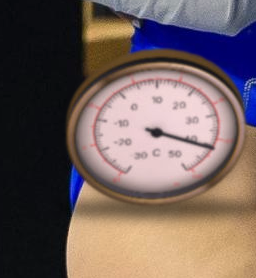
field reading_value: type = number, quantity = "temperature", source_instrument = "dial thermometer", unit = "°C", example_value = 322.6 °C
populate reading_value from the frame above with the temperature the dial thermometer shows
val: 40 °C
